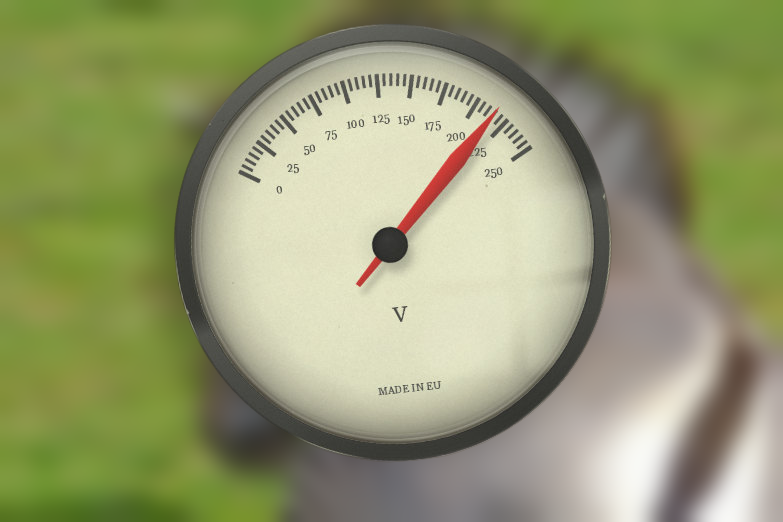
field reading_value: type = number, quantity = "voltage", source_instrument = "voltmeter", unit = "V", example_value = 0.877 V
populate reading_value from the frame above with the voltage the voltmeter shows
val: 215 V
